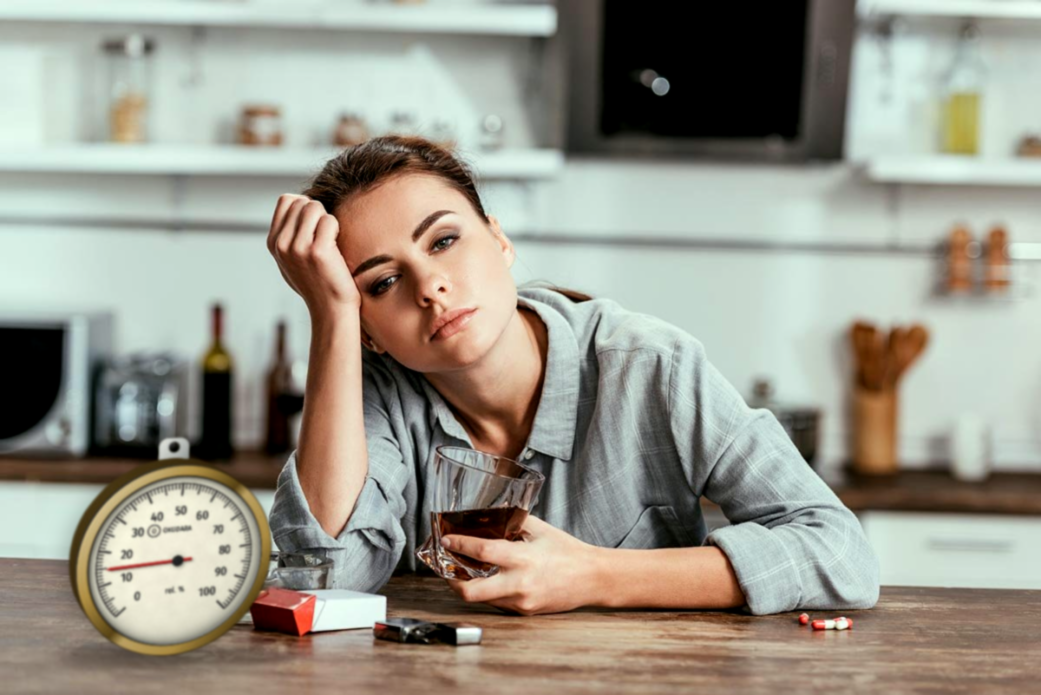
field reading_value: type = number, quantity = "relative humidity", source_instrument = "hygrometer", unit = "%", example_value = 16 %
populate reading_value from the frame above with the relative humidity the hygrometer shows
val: 15 %
